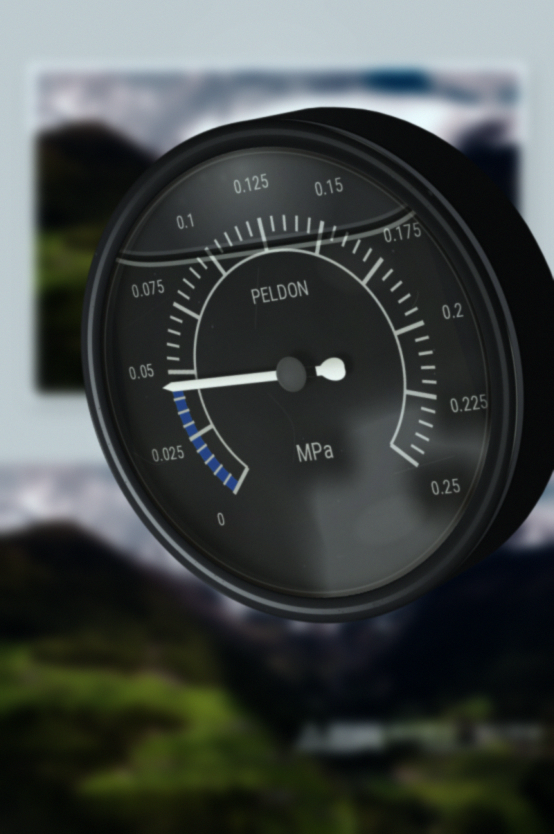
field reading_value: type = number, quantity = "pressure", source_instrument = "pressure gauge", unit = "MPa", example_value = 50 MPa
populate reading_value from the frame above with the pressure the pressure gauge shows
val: 0.045 MPa
